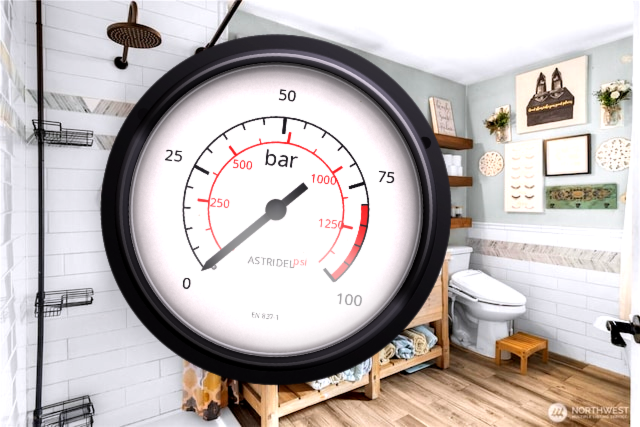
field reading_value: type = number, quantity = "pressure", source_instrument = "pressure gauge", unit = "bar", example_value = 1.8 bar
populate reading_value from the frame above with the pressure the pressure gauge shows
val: 0 bar
